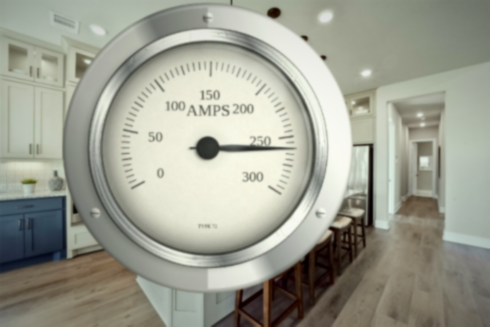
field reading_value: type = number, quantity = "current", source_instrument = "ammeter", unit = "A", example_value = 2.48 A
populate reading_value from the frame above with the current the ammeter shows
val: 260 A
